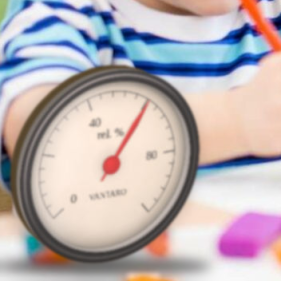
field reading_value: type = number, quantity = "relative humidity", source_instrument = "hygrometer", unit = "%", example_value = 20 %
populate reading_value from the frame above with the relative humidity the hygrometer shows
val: 60 %
